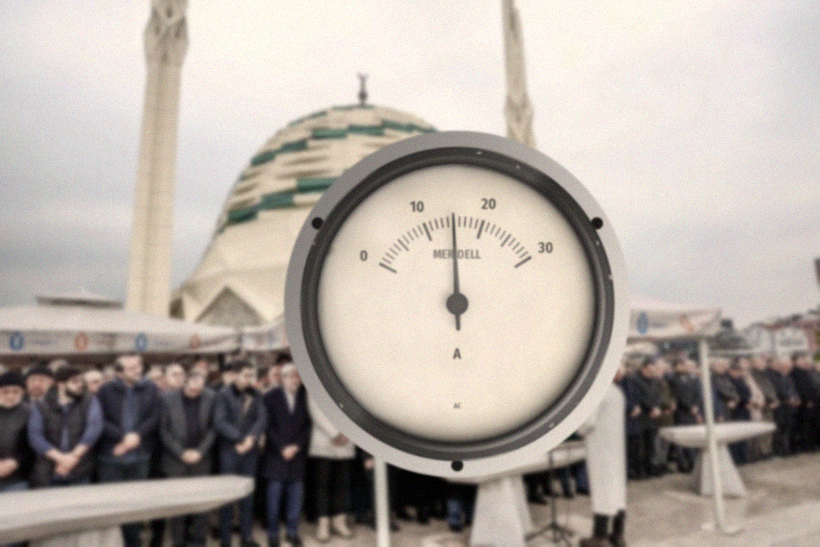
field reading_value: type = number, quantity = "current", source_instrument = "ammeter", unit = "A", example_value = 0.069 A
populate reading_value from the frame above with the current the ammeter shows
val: 15 A
